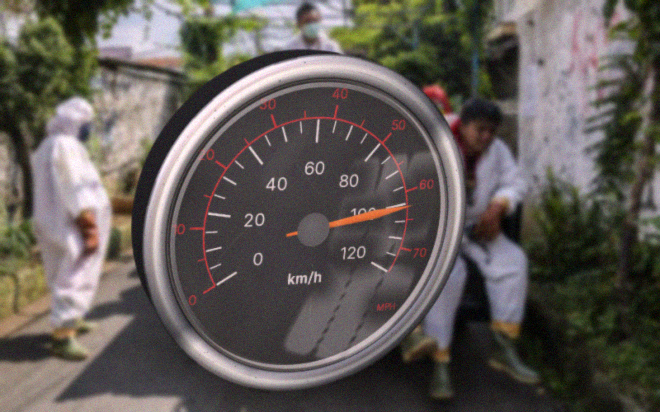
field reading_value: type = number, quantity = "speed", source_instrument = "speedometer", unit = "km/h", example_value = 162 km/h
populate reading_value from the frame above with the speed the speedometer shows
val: 100 km/h
